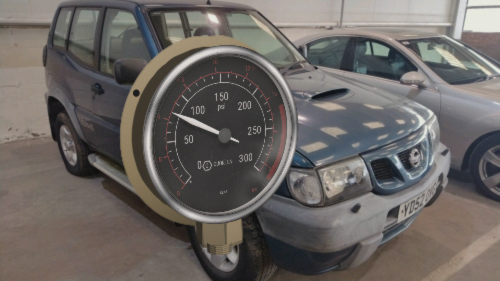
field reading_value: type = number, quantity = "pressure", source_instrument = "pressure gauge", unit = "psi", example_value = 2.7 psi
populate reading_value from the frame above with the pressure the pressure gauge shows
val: 80 psi
